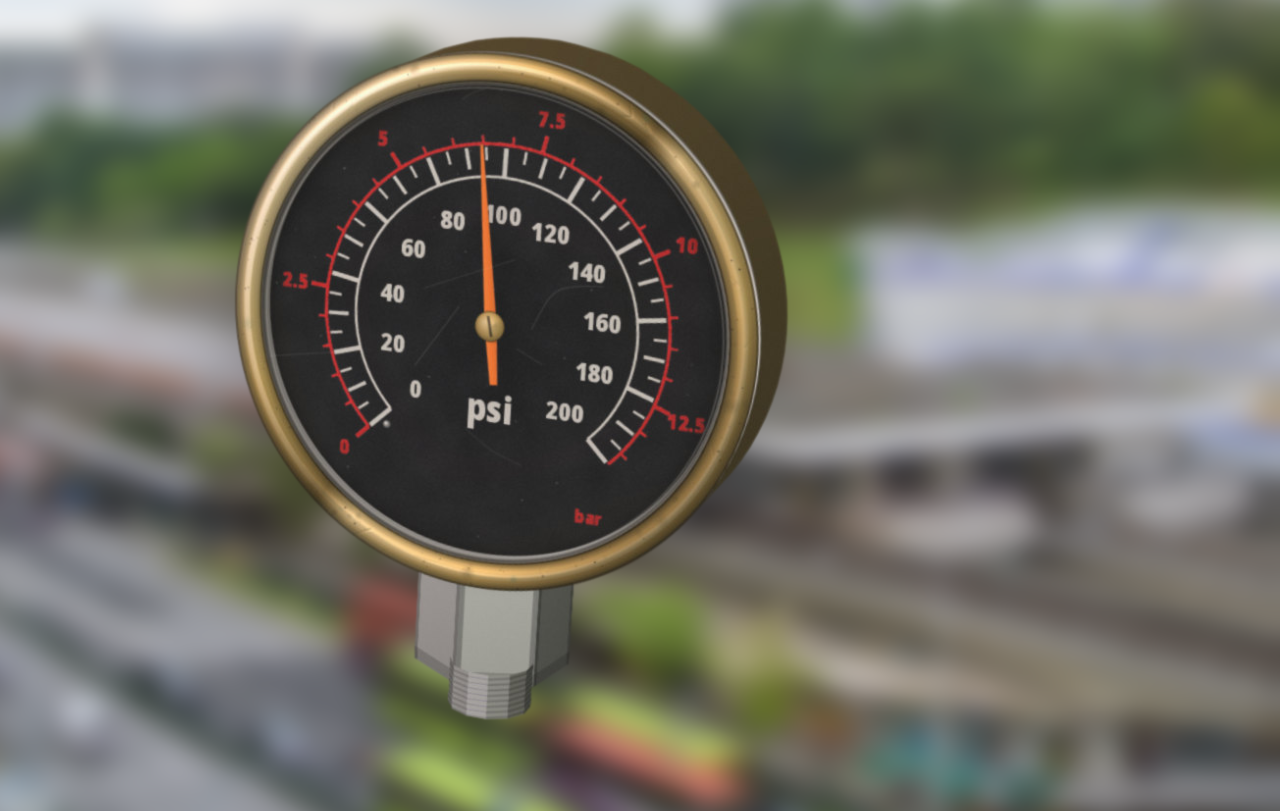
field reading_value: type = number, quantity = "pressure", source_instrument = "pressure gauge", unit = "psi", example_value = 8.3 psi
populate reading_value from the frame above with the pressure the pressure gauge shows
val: 95 psi
